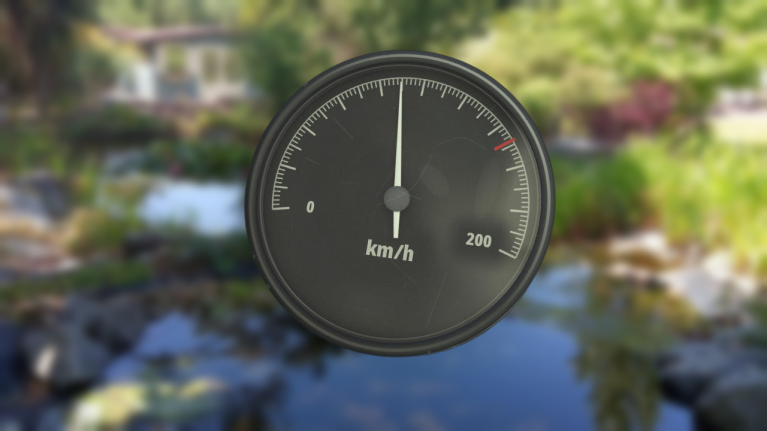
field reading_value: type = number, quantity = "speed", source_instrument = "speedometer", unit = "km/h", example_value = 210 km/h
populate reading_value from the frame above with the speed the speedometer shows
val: 90 km/h
